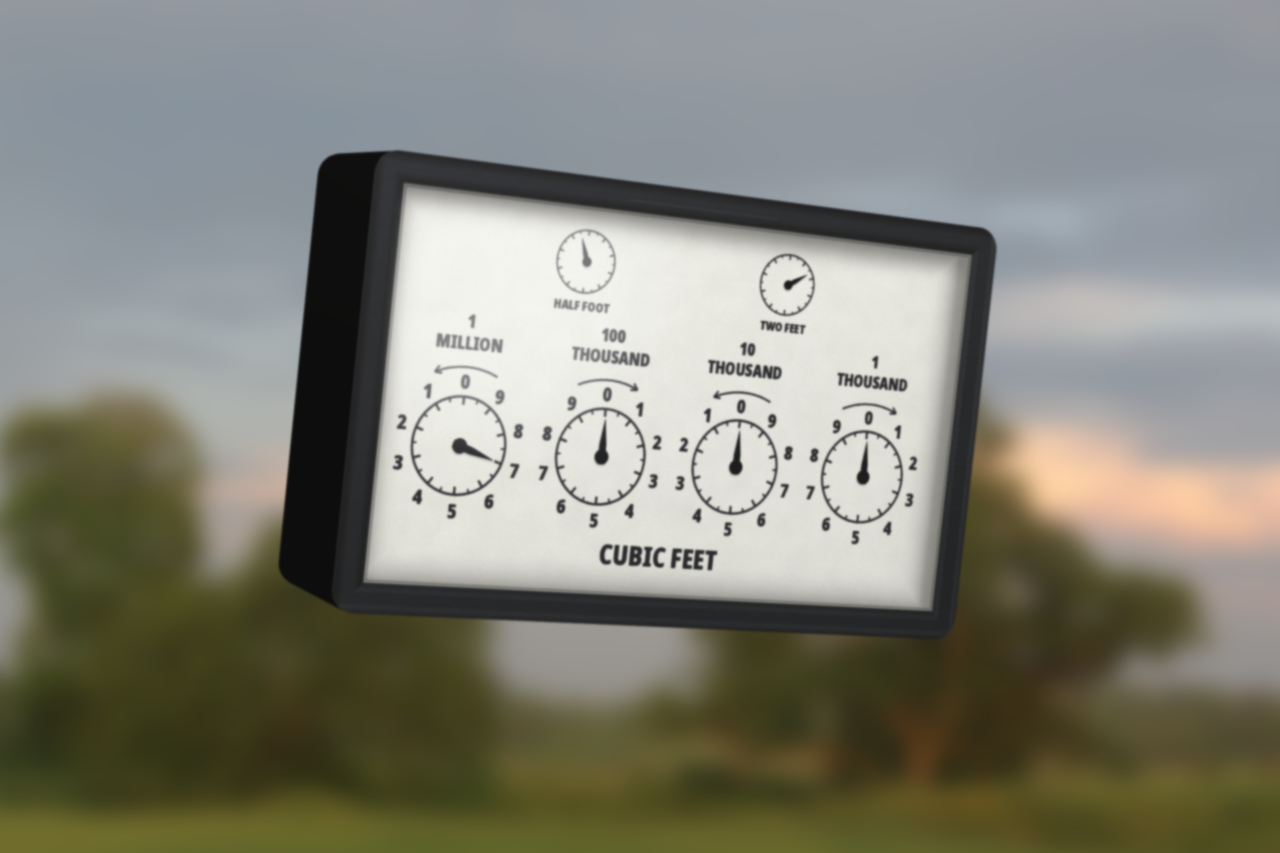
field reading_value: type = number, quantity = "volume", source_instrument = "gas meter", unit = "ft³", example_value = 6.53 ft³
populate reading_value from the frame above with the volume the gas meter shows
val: 700000 ft³
